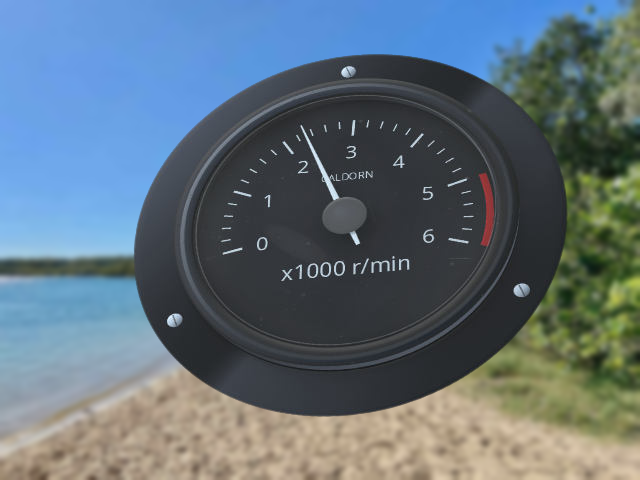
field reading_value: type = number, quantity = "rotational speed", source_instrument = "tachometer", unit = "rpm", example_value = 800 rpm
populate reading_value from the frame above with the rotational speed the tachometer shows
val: 2300 rpm
